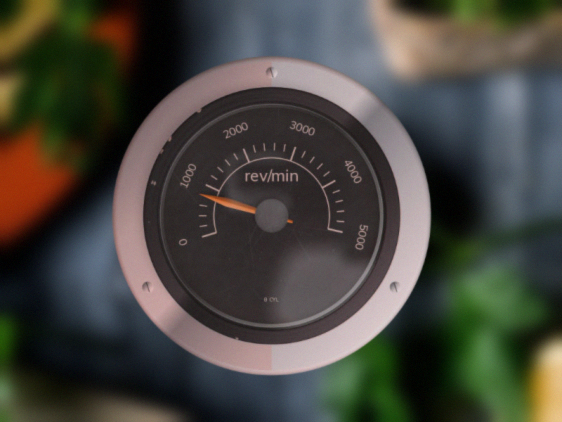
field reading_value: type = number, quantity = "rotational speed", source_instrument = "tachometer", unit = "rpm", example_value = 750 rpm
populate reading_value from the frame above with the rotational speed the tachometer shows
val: 800 rpm
